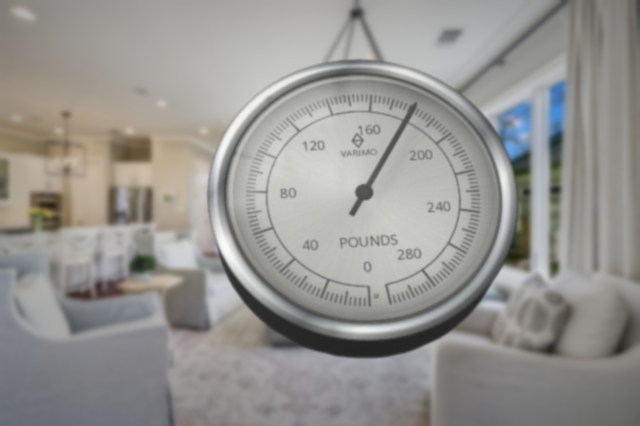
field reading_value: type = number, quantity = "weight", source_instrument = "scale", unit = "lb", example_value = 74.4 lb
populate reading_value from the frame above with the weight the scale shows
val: 180 lb
